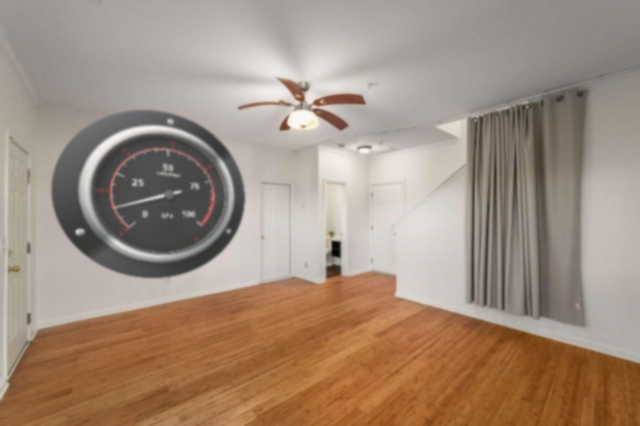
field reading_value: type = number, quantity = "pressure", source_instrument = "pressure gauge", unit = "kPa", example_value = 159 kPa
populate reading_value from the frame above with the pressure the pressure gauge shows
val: 10 kPa
